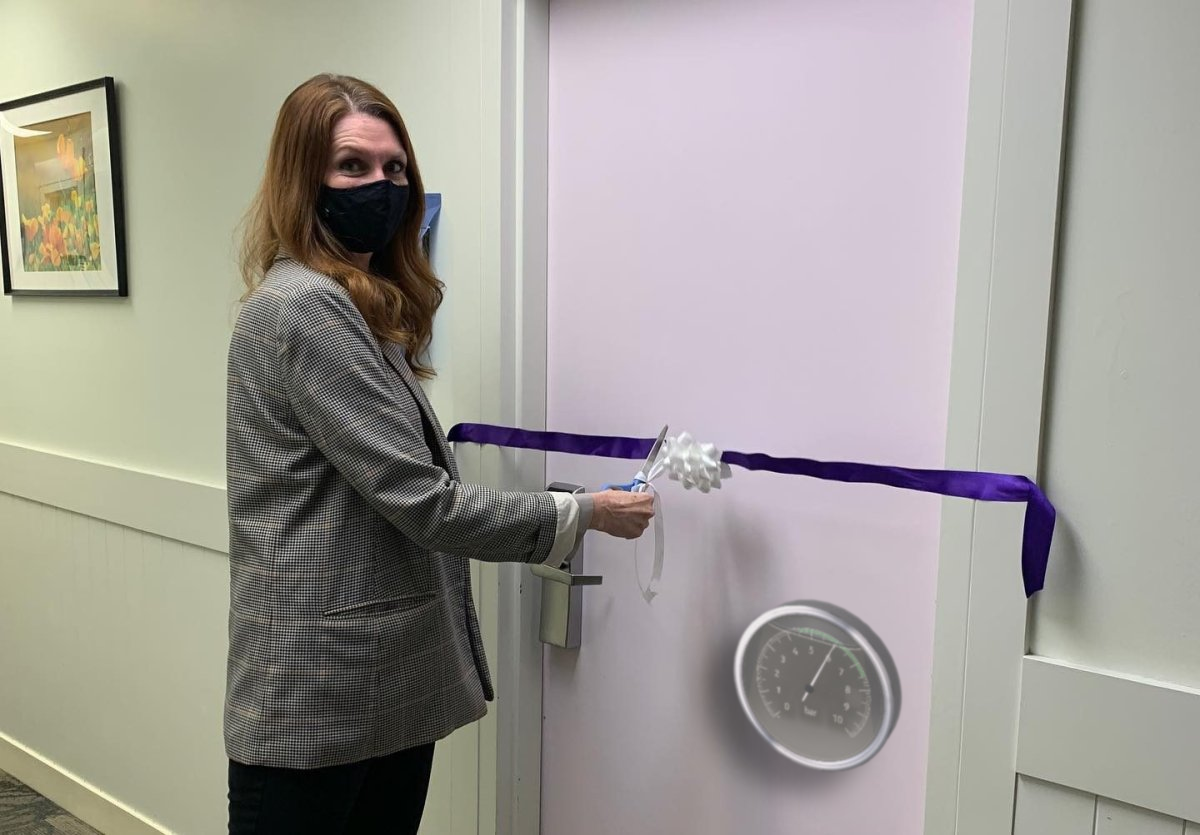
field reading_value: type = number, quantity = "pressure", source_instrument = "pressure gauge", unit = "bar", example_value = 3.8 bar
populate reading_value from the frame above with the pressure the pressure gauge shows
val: 6 bar
